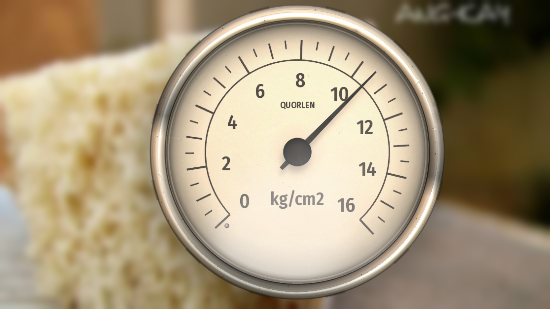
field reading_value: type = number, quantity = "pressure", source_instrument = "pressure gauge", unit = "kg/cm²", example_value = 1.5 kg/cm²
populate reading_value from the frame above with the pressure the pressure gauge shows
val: 10.5 kg/cm²
